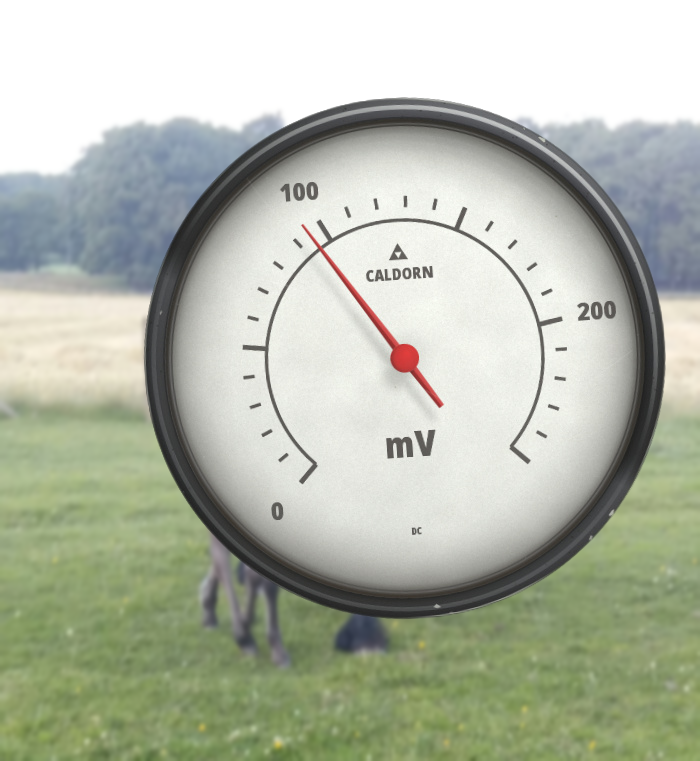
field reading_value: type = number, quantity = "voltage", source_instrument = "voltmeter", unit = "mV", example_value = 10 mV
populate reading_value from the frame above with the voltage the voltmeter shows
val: 95 mV
